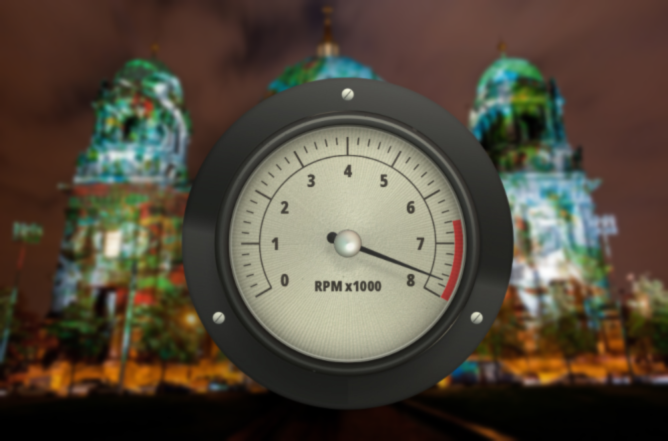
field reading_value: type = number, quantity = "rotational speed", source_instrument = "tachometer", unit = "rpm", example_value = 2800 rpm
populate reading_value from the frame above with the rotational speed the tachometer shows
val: 7700 rpm
